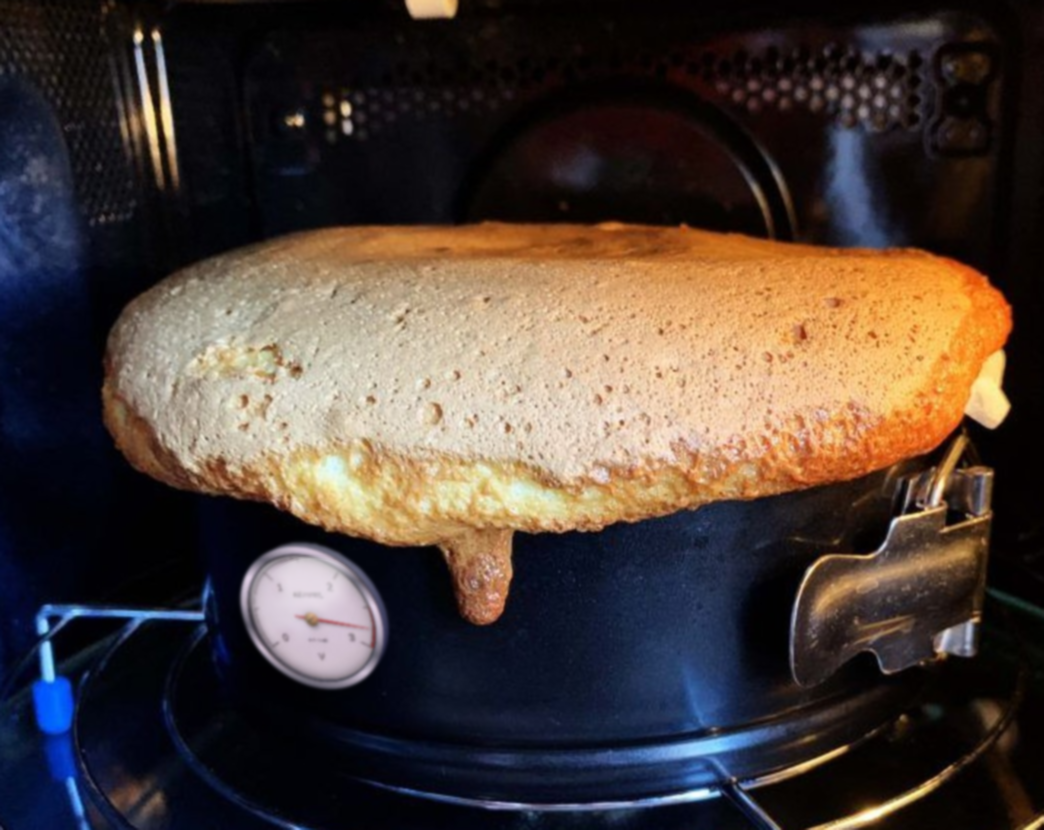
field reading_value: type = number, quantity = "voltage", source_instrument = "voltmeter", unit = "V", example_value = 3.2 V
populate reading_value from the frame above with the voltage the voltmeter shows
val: 2.75 V
